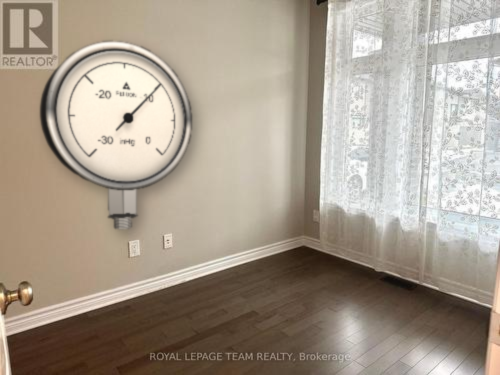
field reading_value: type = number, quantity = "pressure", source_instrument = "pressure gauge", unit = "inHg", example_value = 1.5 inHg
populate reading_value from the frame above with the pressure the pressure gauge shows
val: -10 inHg
